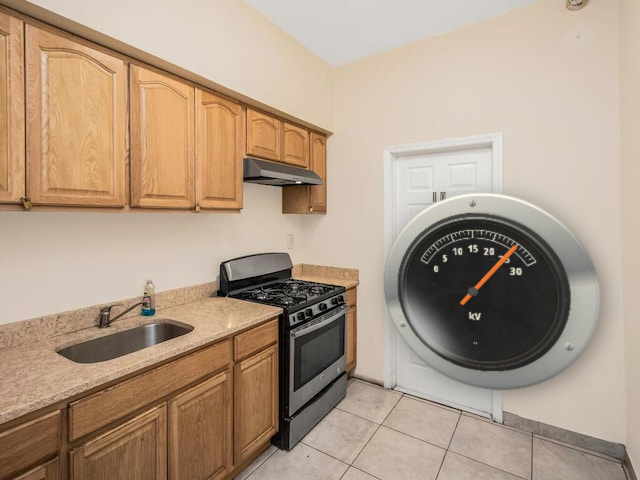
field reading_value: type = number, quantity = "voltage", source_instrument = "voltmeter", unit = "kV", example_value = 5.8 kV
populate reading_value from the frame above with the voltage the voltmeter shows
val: 25 kV
